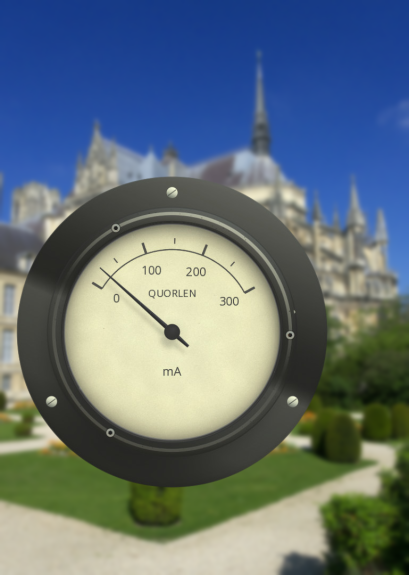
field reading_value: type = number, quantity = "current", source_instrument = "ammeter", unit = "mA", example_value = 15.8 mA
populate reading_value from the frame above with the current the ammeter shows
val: 25 mA
